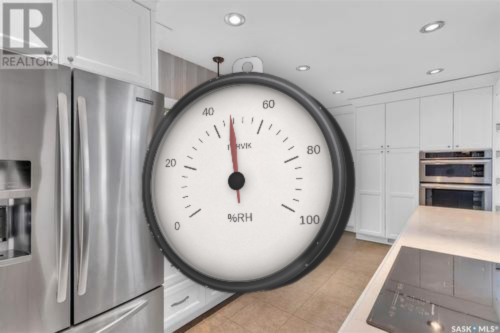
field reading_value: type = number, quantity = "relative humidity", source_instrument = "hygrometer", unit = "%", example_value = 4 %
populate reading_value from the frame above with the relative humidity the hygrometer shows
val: 48 %
